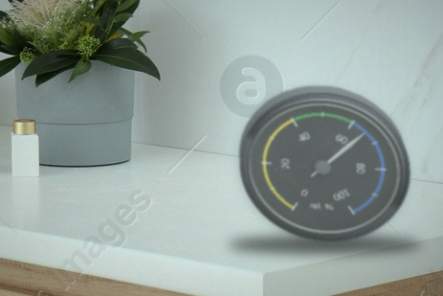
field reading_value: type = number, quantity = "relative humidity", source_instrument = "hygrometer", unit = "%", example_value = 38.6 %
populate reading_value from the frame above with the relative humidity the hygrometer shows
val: 65 %
